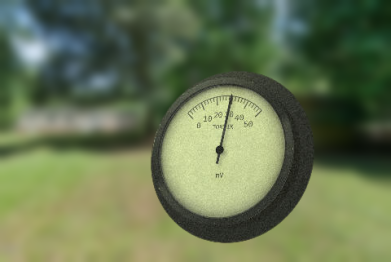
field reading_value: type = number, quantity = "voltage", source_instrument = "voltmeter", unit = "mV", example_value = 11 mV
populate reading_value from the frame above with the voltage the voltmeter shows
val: 30 mV
